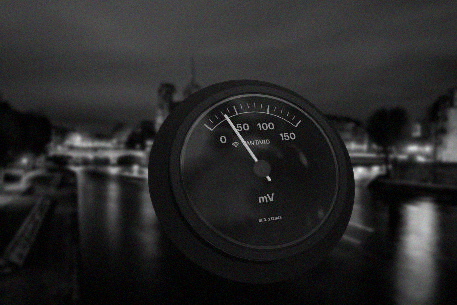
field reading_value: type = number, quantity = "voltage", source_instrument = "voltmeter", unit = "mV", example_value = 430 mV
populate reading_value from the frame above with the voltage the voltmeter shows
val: 30 mV
